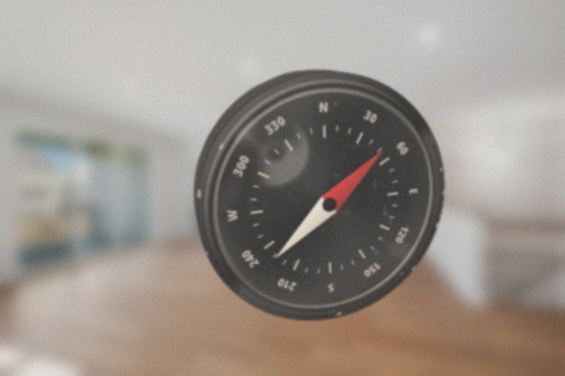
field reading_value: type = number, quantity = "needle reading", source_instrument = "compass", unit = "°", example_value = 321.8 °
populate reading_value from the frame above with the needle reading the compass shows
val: 50 °
